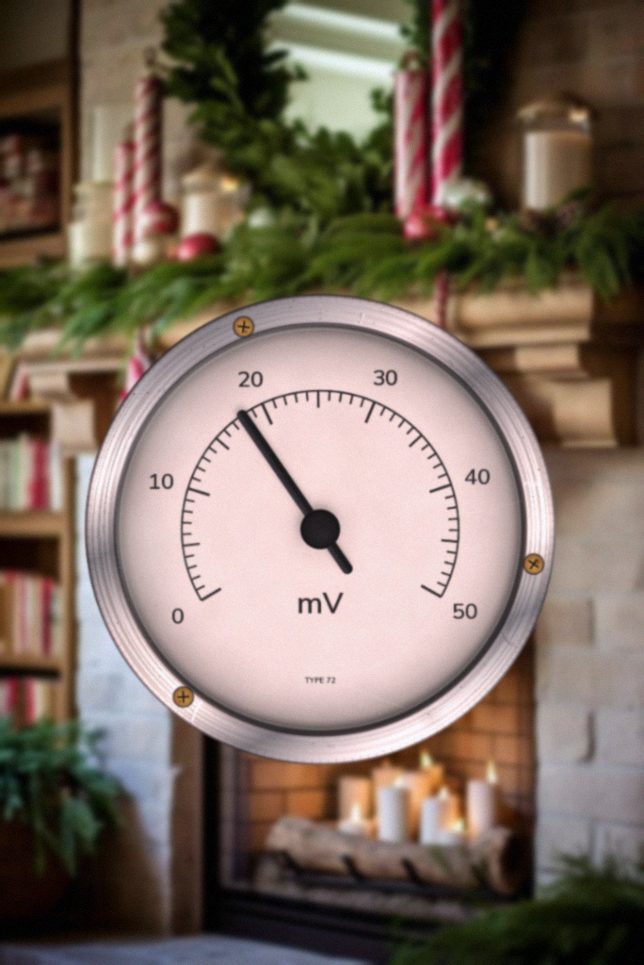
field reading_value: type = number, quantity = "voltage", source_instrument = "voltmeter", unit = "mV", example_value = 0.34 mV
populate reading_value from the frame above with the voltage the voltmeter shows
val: 18 mV
